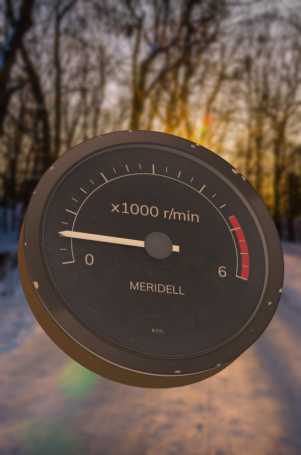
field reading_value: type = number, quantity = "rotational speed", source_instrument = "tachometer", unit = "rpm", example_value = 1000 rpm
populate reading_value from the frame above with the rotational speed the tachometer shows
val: 500 rpm
